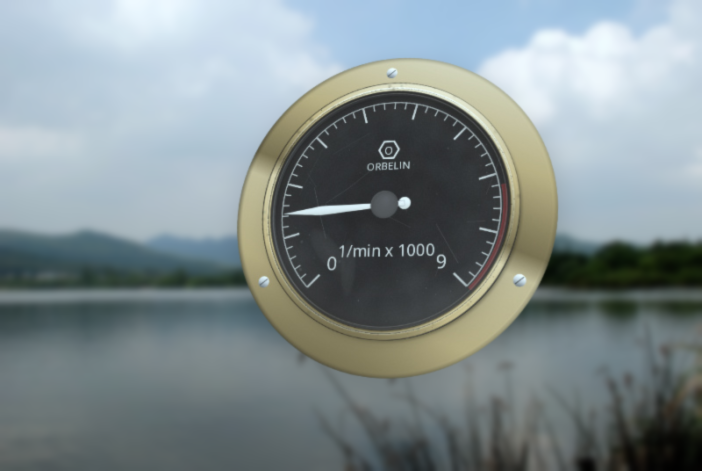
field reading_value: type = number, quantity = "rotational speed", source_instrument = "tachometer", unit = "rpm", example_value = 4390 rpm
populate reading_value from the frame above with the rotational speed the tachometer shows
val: 1400 rpm
